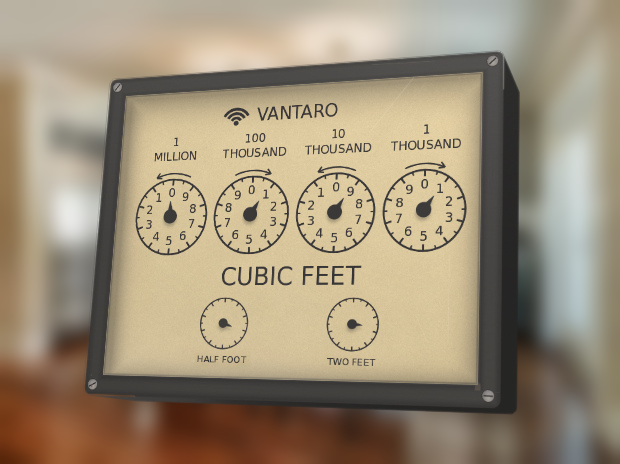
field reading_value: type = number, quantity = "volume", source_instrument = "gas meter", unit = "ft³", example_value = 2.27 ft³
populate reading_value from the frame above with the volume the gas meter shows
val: 9100 ft³
